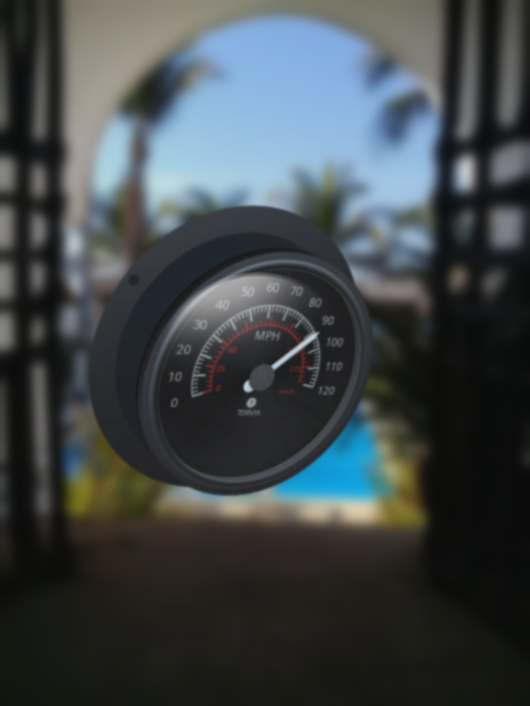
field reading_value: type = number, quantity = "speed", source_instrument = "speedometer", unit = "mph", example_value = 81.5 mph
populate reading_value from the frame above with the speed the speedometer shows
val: 90 mph
